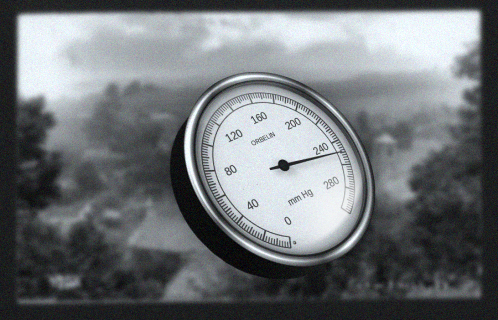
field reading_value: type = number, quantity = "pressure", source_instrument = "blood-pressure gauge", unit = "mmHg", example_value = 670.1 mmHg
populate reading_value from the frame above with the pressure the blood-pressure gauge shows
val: 250 mmHg
